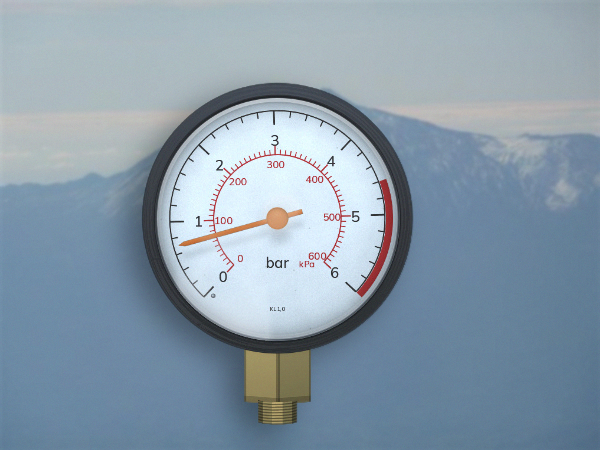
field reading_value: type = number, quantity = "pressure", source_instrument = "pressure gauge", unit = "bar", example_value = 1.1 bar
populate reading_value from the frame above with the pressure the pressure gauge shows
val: 0.7 bar
